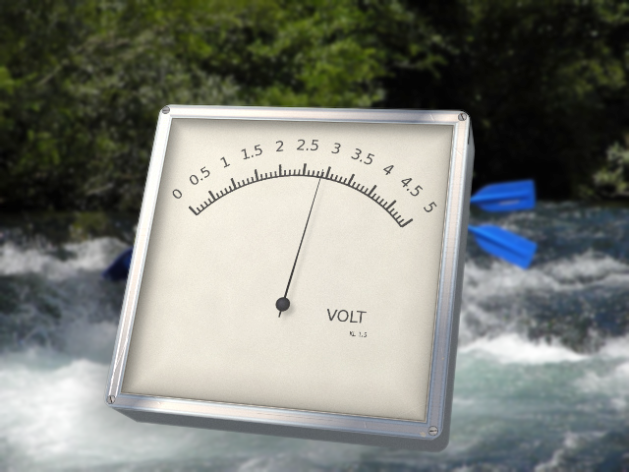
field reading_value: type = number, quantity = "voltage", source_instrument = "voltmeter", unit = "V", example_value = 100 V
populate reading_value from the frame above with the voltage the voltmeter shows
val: 2.9 V
